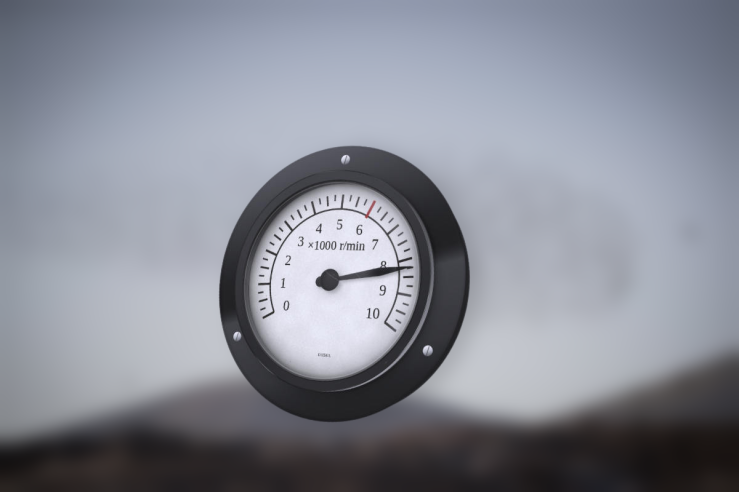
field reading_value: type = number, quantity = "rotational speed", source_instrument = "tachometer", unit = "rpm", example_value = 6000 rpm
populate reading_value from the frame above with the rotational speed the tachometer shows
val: 8250 rpm
